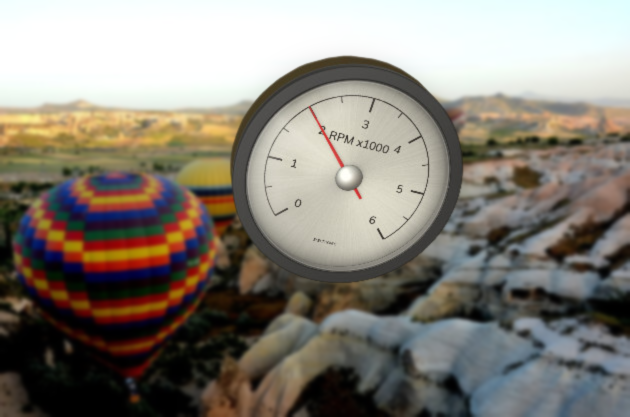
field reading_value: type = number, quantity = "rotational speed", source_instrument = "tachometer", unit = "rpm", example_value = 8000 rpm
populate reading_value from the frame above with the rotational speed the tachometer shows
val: 2000 rpm
